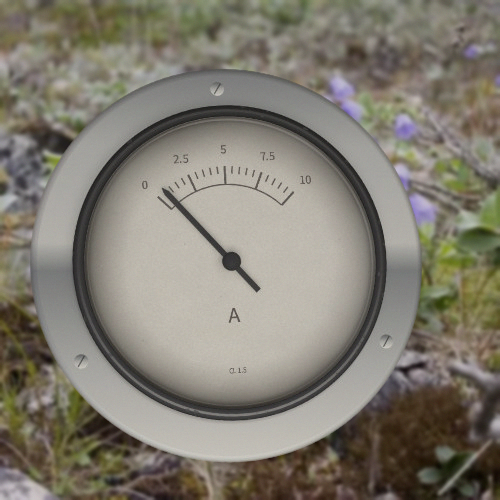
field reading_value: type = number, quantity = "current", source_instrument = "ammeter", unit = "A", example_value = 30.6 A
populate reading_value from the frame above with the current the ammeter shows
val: 0.5 A
